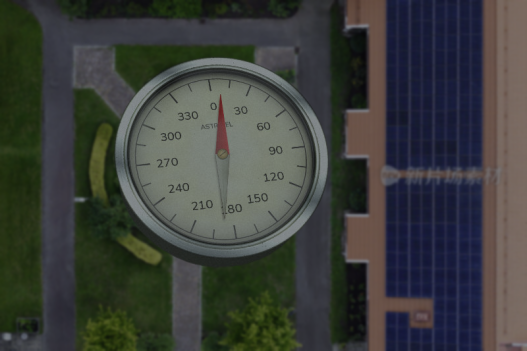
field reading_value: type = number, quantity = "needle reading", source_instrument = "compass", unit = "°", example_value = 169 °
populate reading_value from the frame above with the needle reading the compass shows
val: 7.5 °
